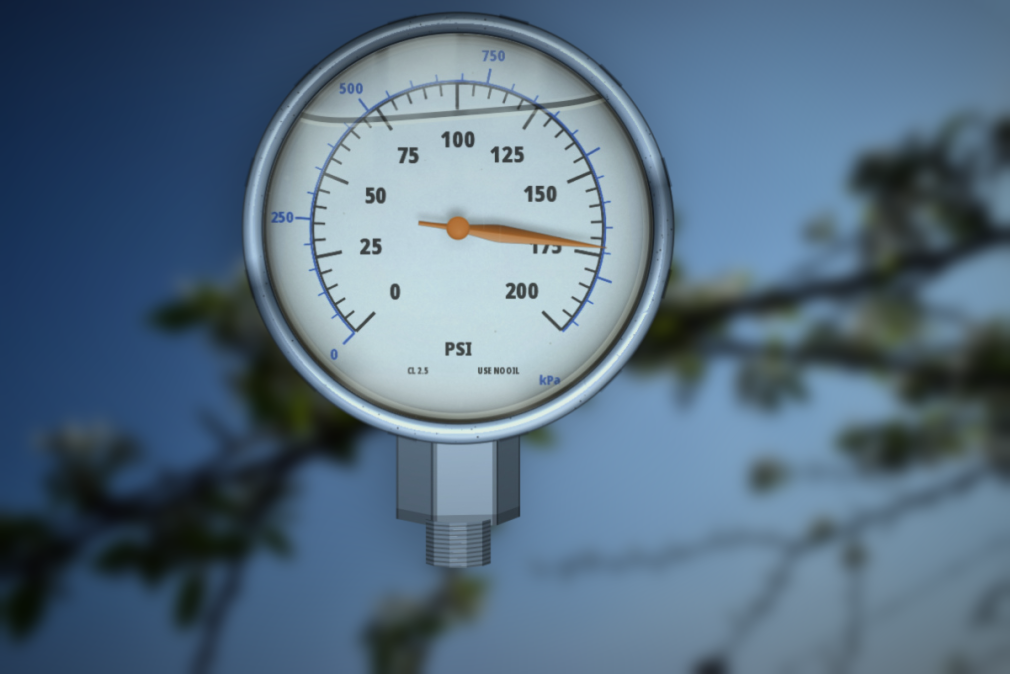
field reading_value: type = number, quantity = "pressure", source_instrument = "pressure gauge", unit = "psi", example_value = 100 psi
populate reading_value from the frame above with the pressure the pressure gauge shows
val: 172.5 psi
